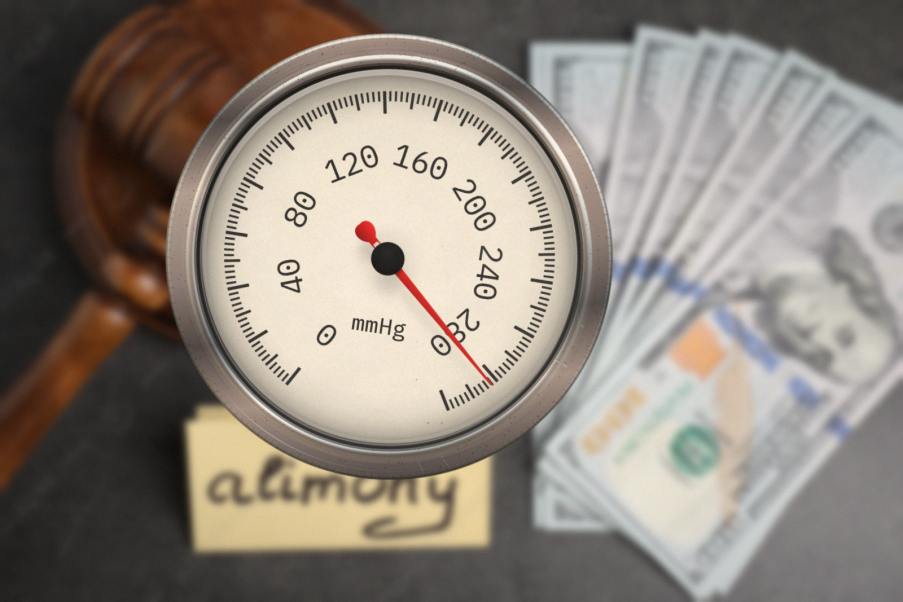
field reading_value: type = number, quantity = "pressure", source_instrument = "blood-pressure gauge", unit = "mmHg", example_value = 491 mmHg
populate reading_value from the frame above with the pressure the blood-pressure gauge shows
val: 282 mmHg
